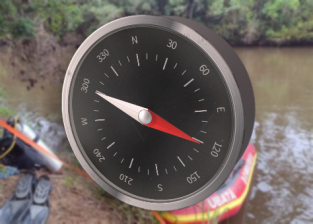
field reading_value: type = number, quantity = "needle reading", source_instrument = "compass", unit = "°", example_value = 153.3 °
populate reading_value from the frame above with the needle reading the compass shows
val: 120 °
